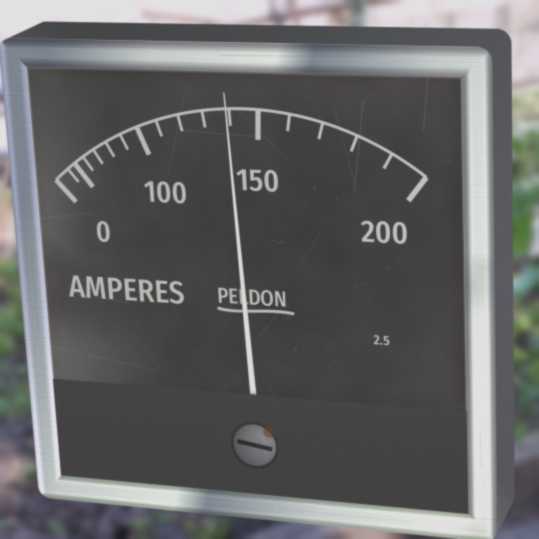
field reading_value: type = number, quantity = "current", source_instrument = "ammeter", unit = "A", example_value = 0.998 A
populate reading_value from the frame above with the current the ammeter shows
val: 140 A
